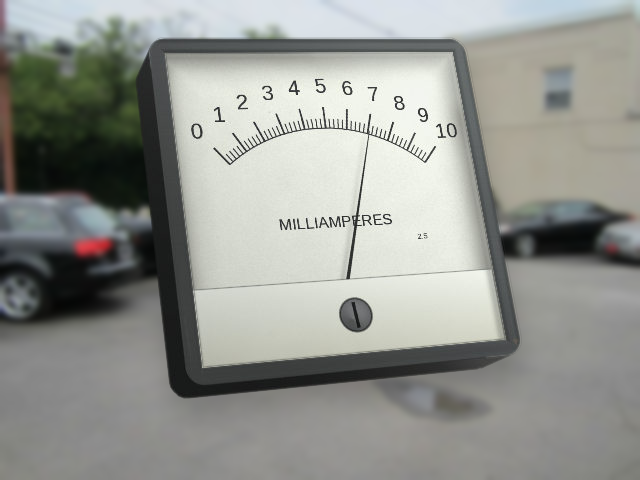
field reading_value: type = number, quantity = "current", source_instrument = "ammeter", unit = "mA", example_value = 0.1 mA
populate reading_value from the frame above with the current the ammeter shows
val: 7 mA
